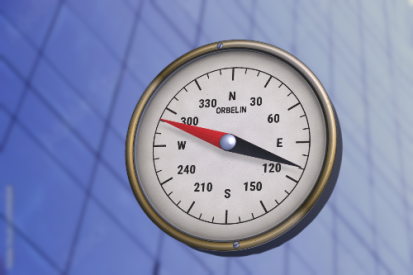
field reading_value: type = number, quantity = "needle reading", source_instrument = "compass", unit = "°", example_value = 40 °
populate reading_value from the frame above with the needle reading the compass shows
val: 290 °
